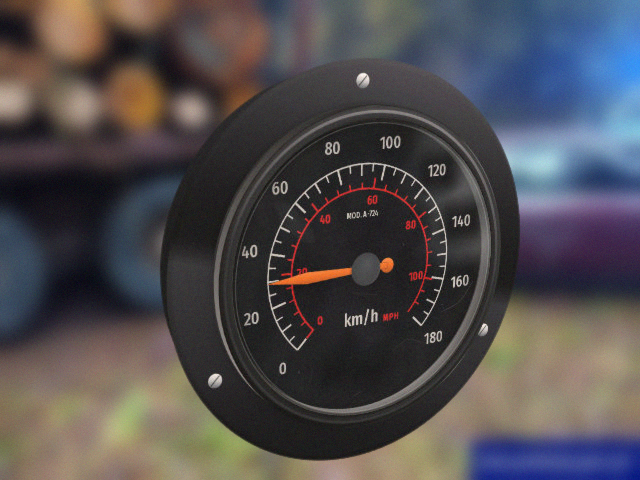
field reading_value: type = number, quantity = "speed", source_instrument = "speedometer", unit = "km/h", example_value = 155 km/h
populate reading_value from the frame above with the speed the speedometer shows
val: 30 km/h
